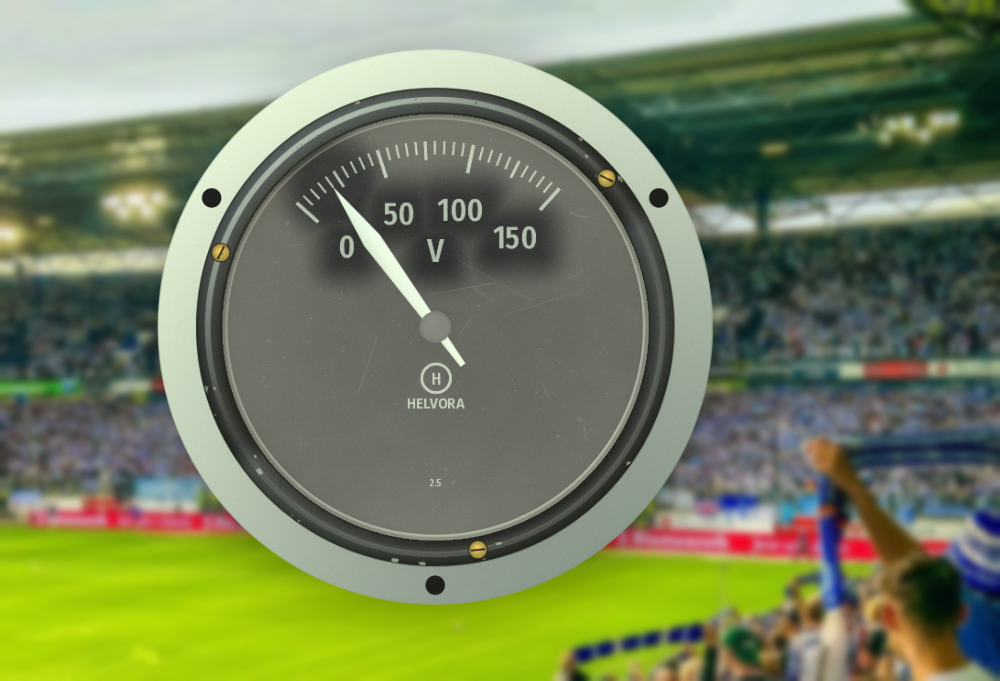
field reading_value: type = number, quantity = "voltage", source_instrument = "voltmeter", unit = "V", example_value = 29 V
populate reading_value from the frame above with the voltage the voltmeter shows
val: 20 V
